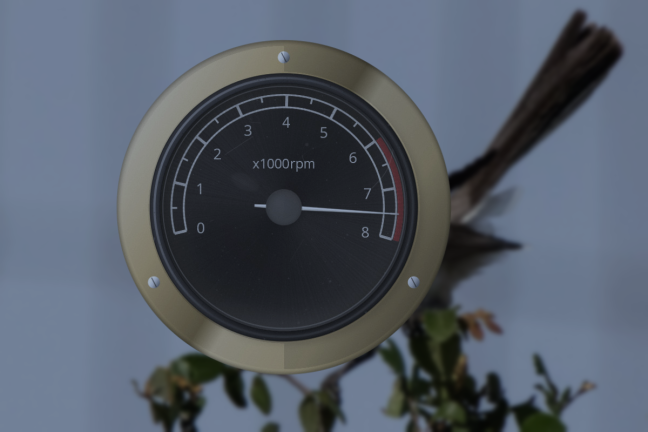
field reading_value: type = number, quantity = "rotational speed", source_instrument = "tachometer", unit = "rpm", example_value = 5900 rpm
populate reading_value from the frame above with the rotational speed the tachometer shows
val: 7500 rpm
